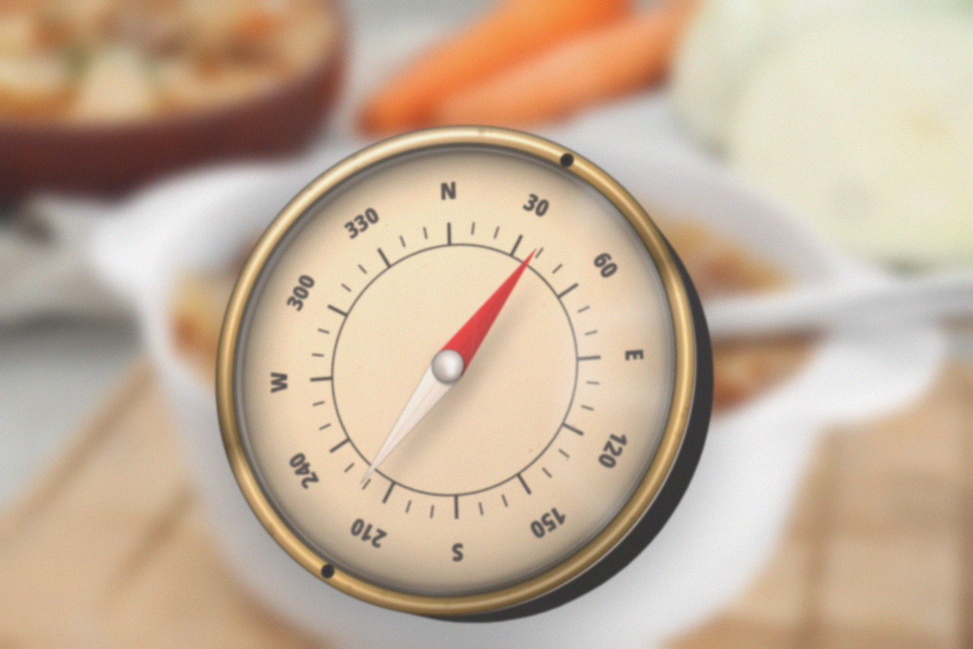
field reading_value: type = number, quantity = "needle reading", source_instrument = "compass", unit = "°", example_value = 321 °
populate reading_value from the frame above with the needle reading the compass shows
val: 40 °
